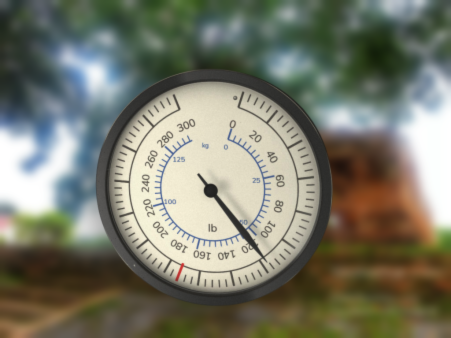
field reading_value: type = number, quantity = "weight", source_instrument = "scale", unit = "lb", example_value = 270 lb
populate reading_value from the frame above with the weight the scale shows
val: 116 lb
